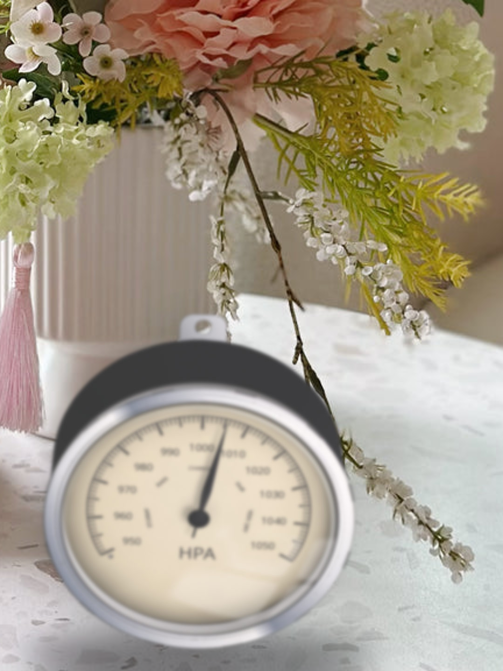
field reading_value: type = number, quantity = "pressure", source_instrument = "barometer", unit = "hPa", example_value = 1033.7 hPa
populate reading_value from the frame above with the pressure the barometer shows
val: 1005 hPa
